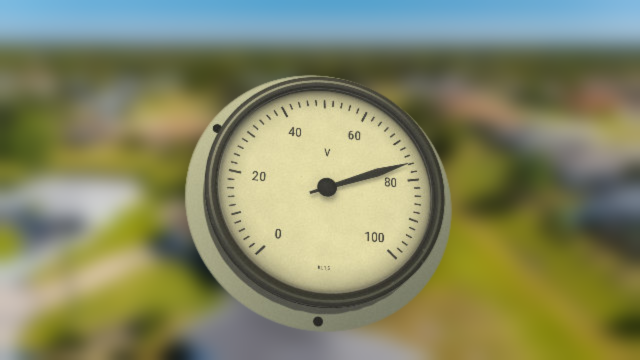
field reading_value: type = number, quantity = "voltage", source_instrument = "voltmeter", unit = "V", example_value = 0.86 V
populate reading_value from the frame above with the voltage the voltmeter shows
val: 76 V
